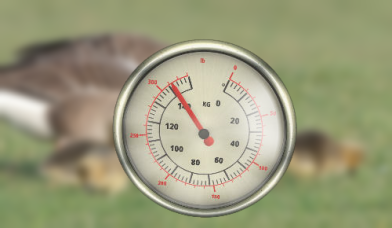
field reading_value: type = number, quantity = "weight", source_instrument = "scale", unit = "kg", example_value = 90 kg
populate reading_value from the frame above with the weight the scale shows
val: 142 kg
